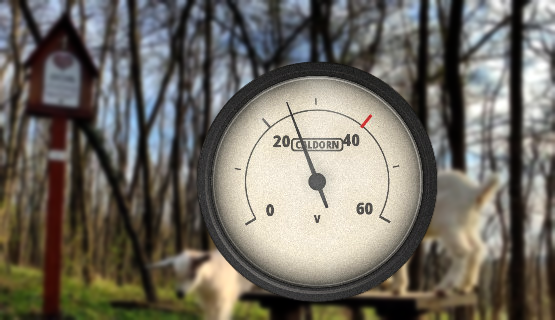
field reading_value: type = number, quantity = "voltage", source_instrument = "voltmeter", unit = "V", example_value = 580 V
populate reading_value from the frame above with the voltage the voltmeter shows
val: 25 V
